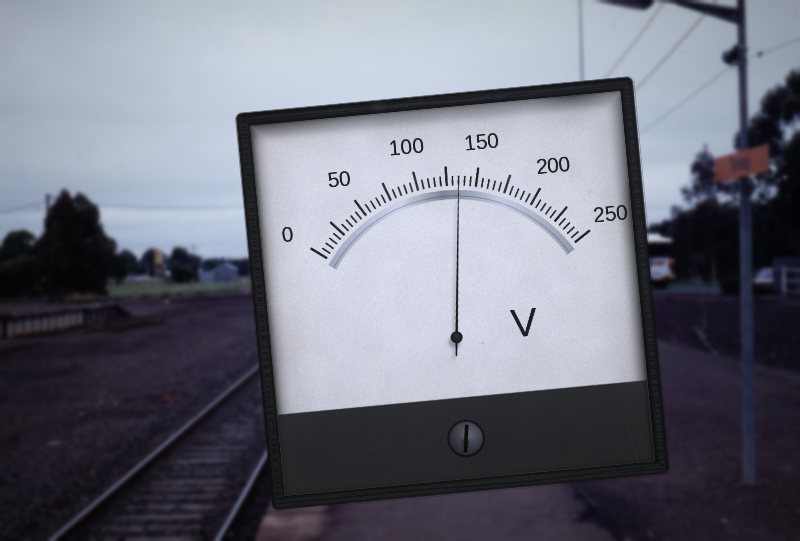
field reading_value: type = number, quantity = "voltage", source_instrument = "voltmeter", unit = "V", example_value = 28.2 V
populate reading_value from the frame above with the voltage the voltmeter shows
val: 135 V
